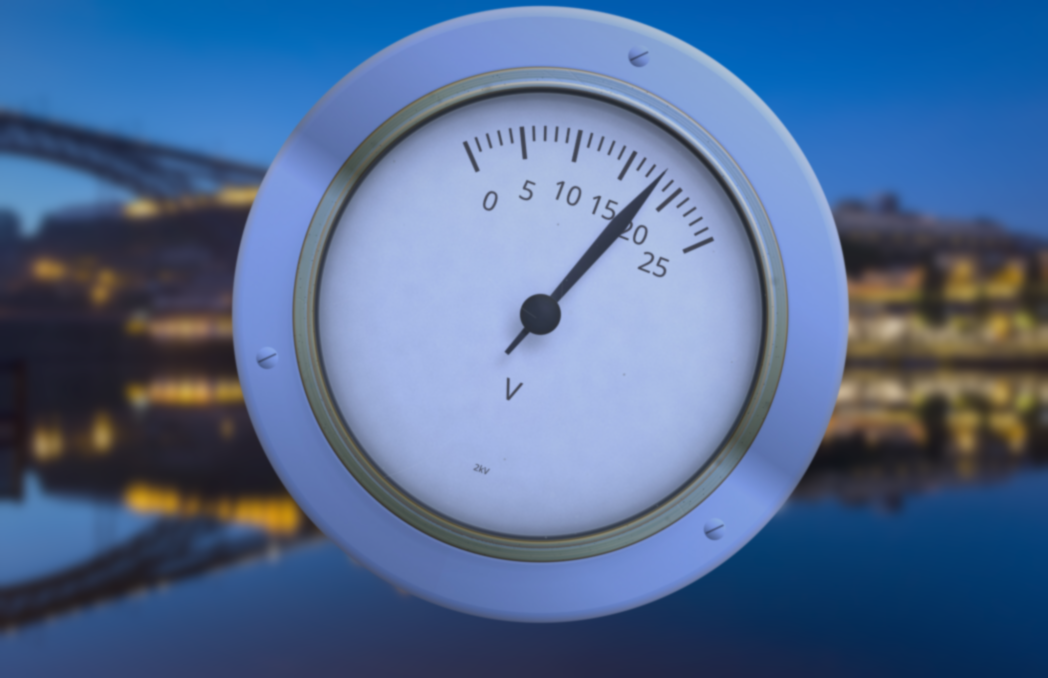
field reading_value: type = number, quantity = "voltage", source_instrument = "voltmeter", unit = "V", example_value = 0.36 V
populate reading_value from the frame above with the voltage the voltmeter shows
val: 18 V
